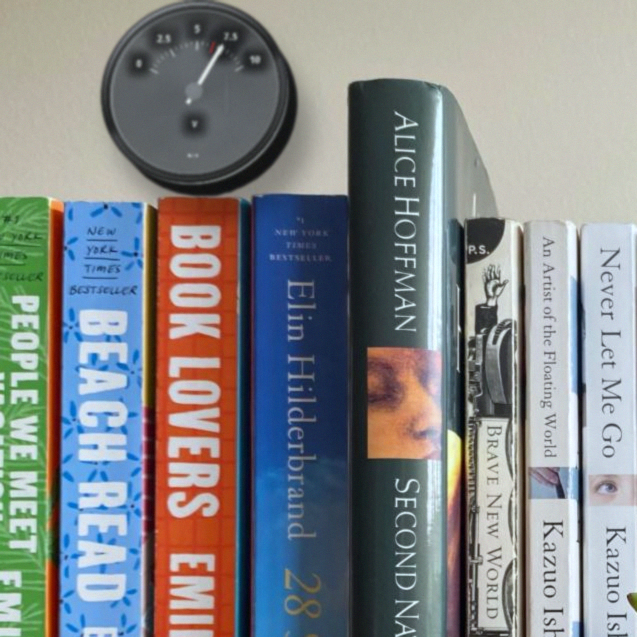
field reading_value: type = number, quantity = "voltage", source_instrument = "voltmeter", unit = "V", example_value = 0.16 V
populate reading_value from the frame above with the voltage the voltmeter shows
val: 7.5 V
